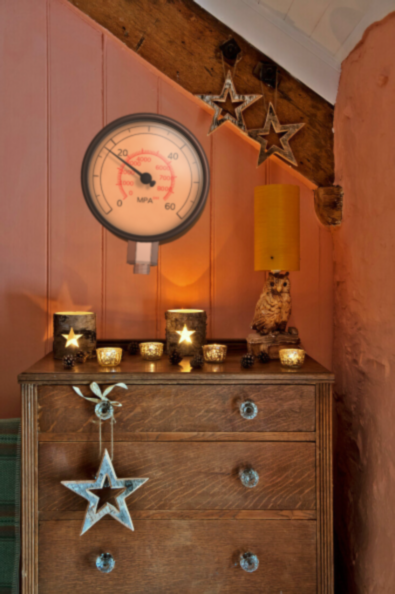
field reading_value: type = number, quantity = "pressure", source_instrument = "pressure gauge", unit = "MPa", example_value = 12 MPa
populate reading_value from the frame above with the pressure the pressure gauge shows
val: 17.5 MPa
